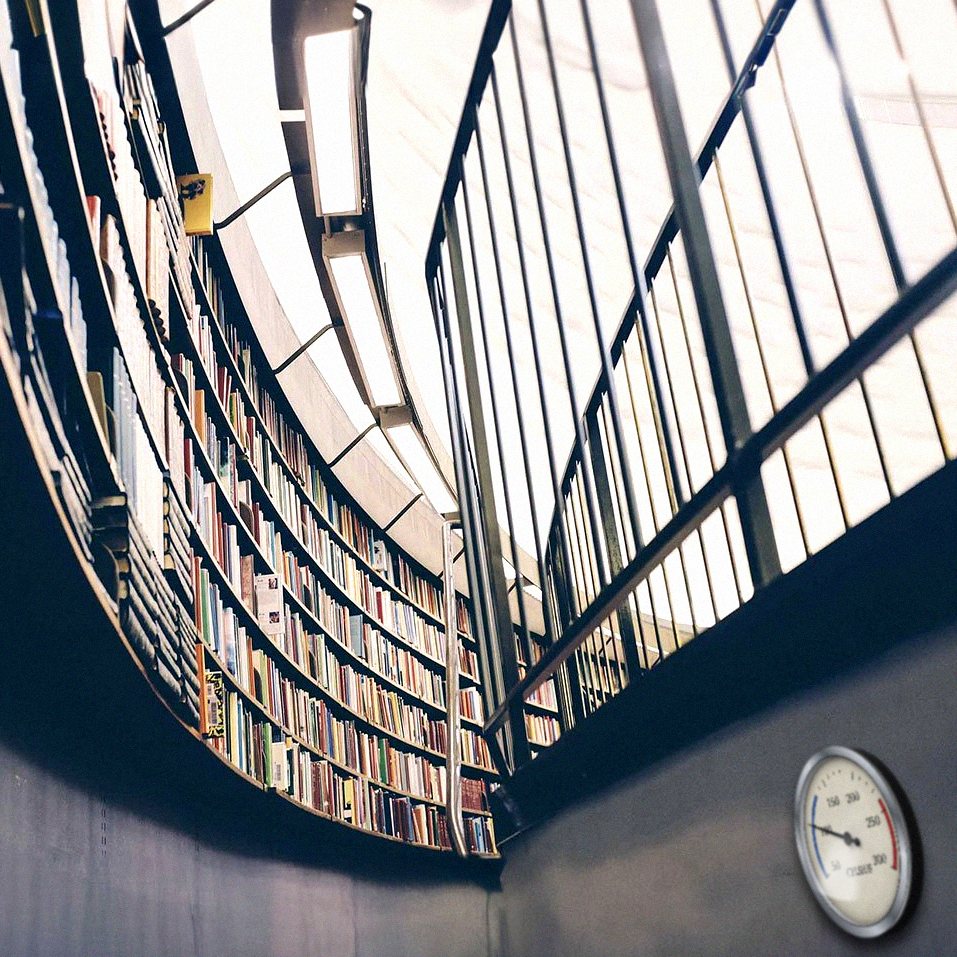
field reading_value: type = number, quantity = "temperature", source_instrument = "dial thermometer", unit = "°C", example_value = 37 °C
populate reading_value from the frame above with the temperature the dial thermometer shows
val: 100 °C
